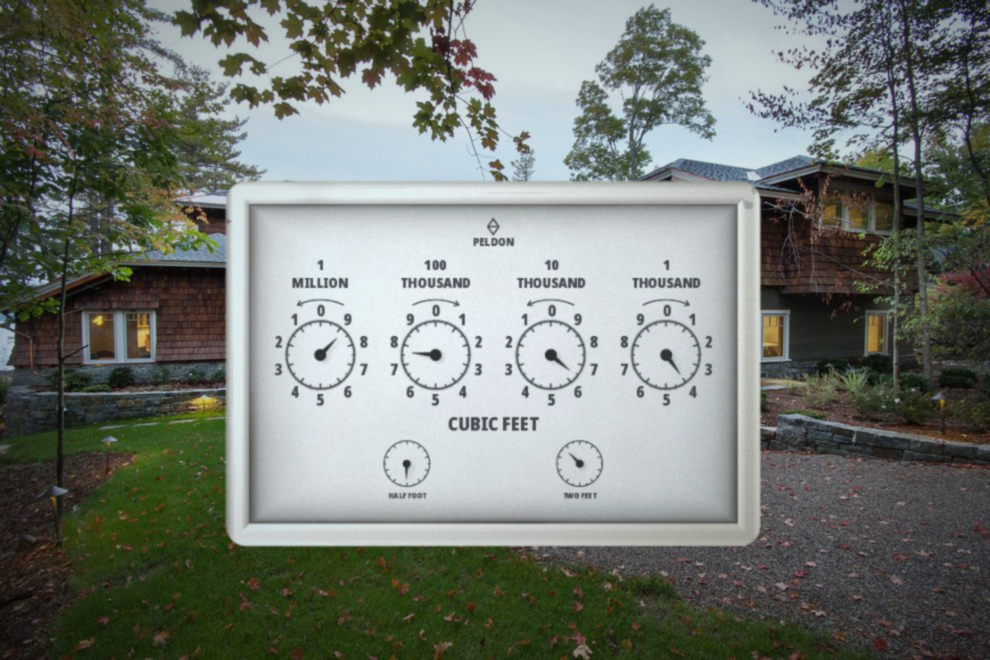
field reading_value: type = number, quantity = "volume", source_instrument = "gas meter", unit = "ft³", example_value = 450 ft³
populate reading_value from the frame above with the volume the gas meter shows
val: 876400 ft³
